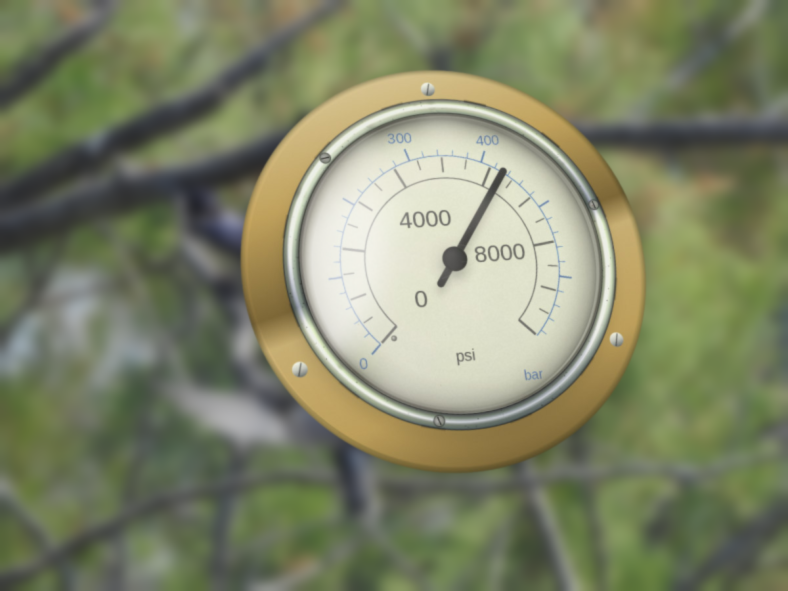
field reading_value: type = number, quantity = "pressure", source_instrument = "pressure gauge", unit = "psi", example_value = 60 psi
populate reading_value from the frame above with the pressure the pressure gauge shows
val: 6250 psi
